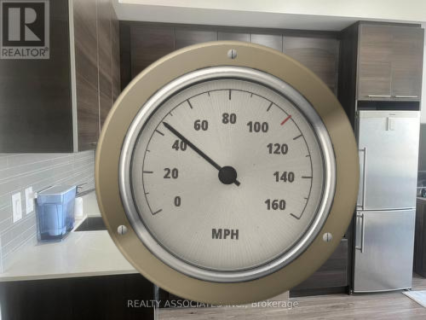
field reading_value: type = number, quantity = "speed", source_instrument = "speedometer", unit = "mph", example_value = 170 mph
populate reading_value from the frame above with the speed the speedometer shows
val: 45 mph
